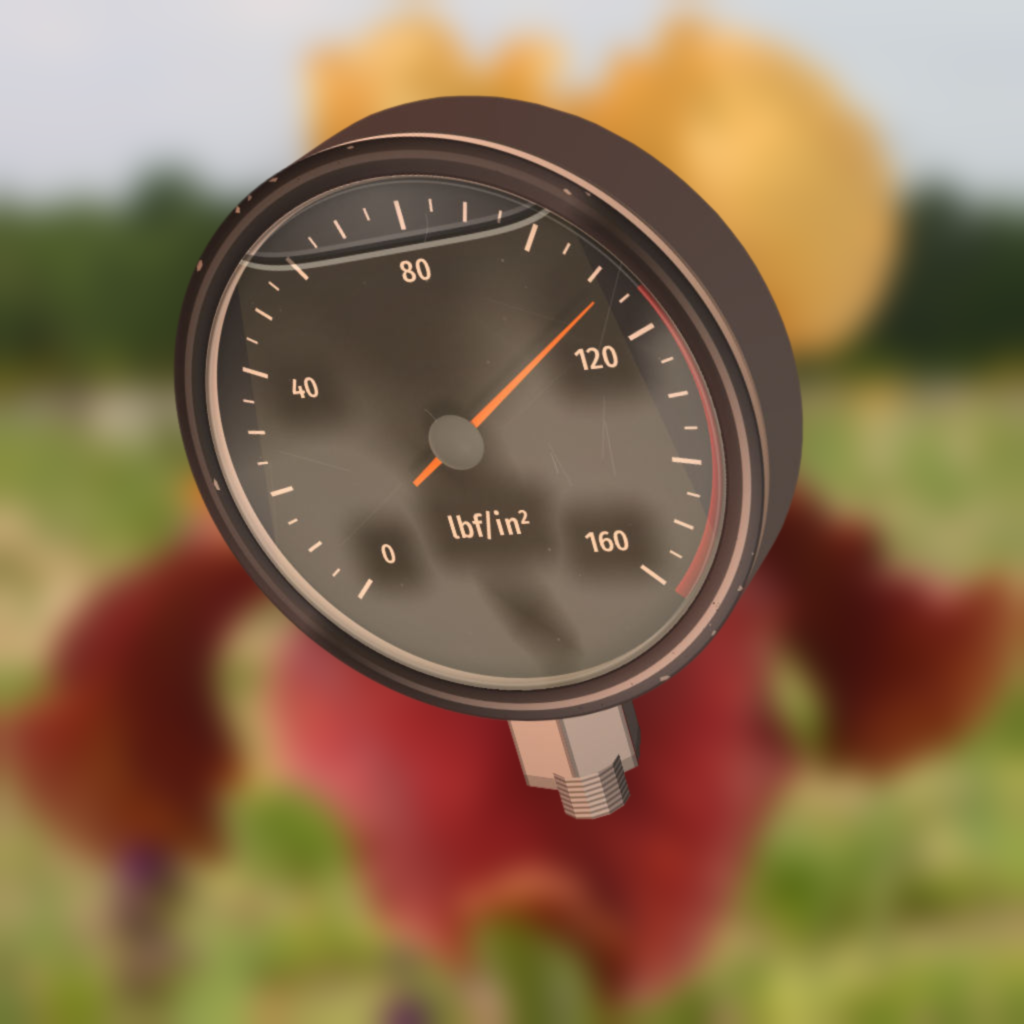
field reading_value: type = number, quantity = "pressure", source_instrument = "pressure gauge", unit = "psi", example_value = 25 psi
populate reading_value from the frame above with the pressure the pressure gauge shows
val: 112.5 psi
